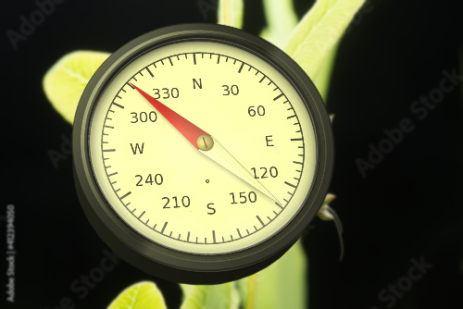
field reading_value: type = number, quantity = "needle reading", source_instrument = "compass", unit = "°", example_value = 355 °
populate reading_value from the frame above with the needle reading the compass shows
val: 315 °
